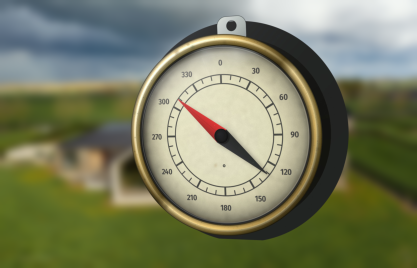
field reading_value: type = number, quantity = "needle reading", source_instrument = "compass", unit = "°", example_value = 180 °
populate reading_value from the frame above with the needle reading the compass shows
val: 310 °
